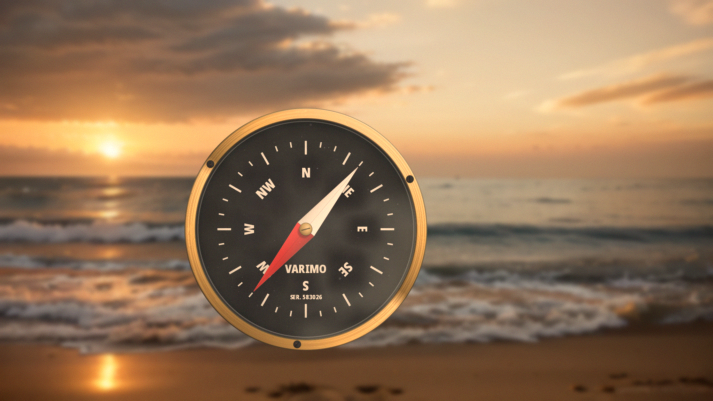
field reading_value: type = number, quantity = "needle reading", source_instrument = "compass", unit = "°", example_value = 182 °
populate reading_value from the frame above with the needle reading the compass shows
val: 220 °
